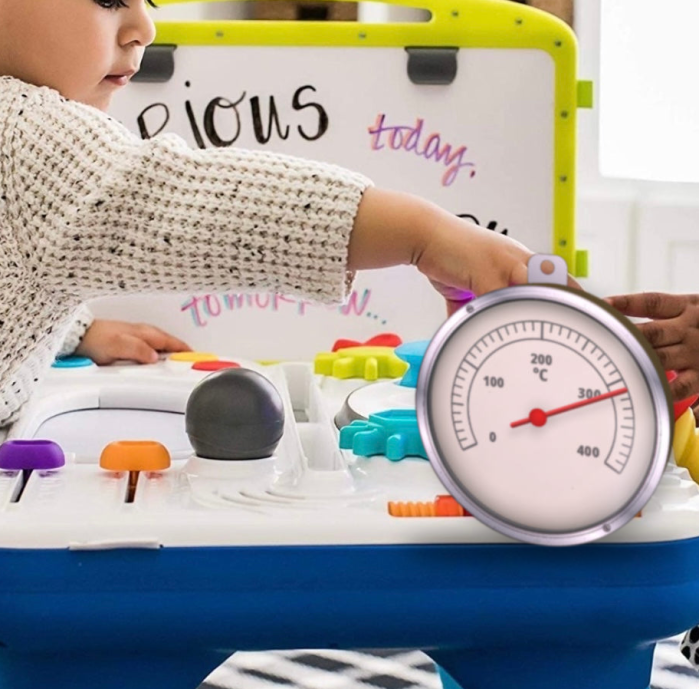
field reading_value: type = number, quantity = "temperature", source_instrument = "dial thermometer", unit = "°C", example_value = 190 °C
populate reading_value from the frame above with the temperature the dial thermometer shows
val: 310 °C
